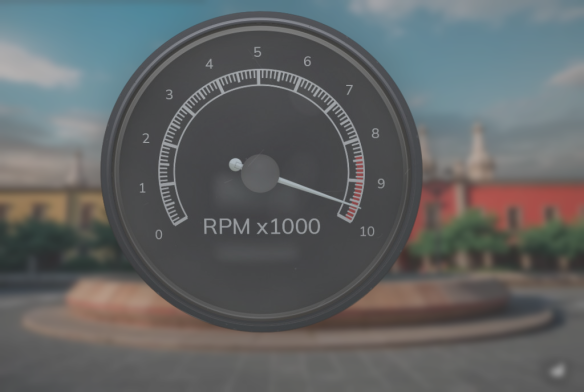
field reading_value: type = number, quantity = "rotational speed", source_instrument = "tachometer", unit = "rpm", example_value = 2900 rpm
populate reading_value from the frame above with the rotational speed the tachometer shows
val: 9600 rpm
